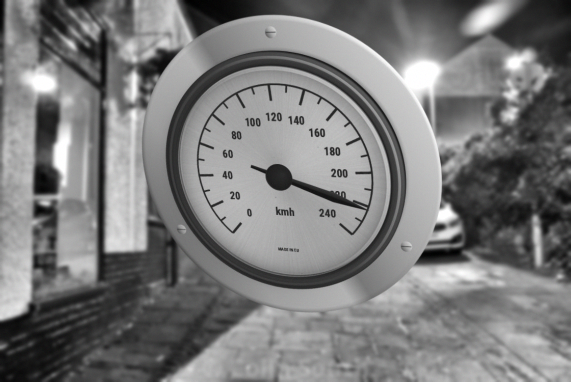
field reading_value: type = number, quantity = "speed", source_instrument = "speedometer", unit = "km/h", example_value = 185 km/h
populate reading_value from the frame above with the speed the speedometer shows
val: 220 km/h
